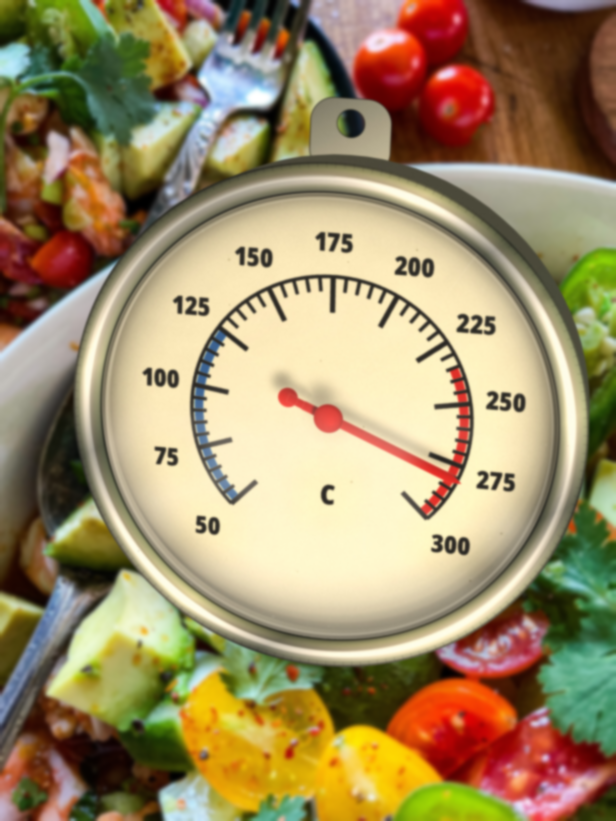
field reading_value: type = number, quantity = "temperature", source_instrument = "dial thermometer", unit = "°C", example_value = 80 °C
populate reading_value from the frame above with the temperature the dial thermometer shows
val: 280 °C
